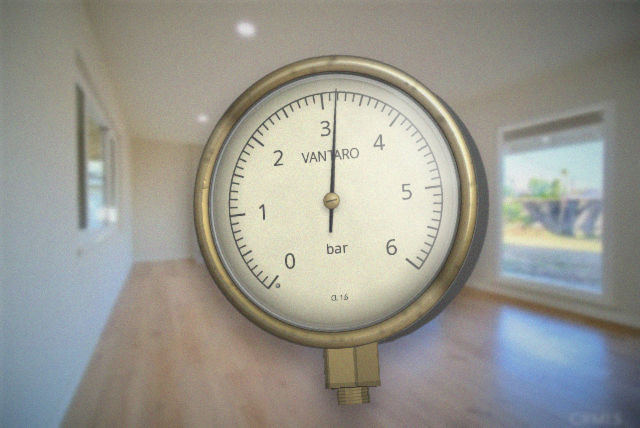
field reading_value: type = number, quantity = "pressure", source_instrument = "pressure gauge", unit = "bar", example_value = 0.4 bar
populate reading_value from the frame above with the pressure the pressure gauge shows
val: 3.2 bar
